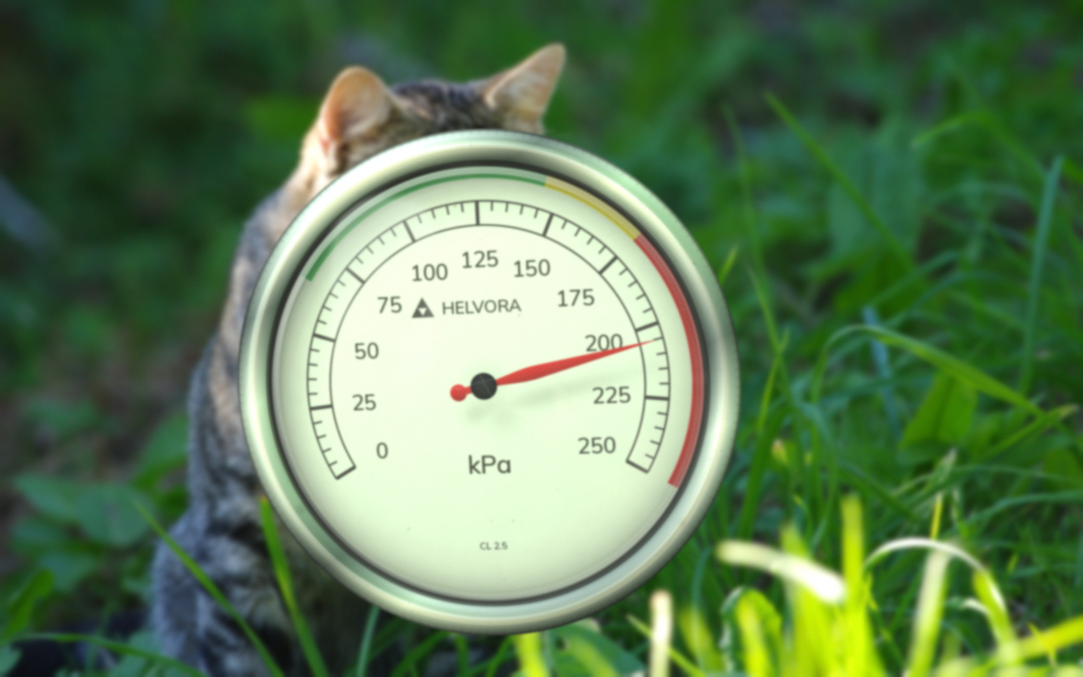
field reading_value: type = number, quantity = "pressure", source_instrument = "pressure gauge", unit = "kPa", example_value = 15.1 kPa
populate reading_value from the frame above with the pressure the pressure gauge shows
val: 205 kPa
